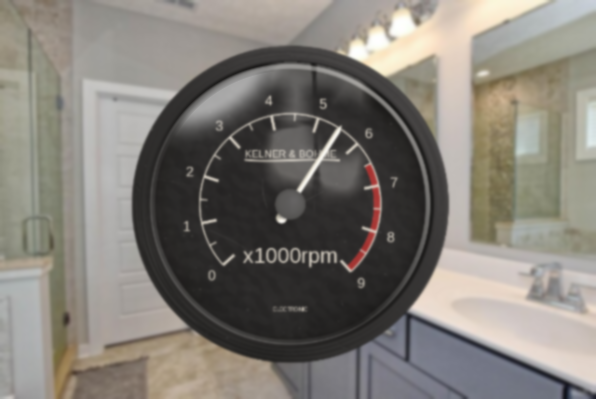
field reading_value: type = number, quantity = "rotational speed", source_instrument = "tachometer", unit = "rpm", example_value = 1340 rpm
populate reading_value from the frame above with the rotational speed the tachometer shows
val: 5500 rpm
